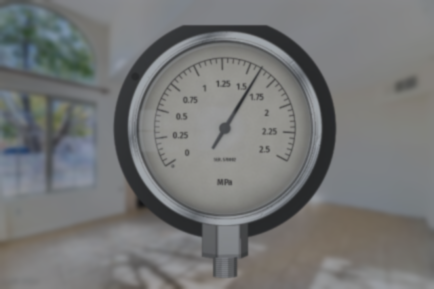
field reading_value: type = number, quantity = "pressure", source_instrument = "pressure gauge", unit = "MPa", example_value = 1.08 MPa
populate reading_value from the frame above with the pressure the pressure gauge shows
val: 1.6 MPa
